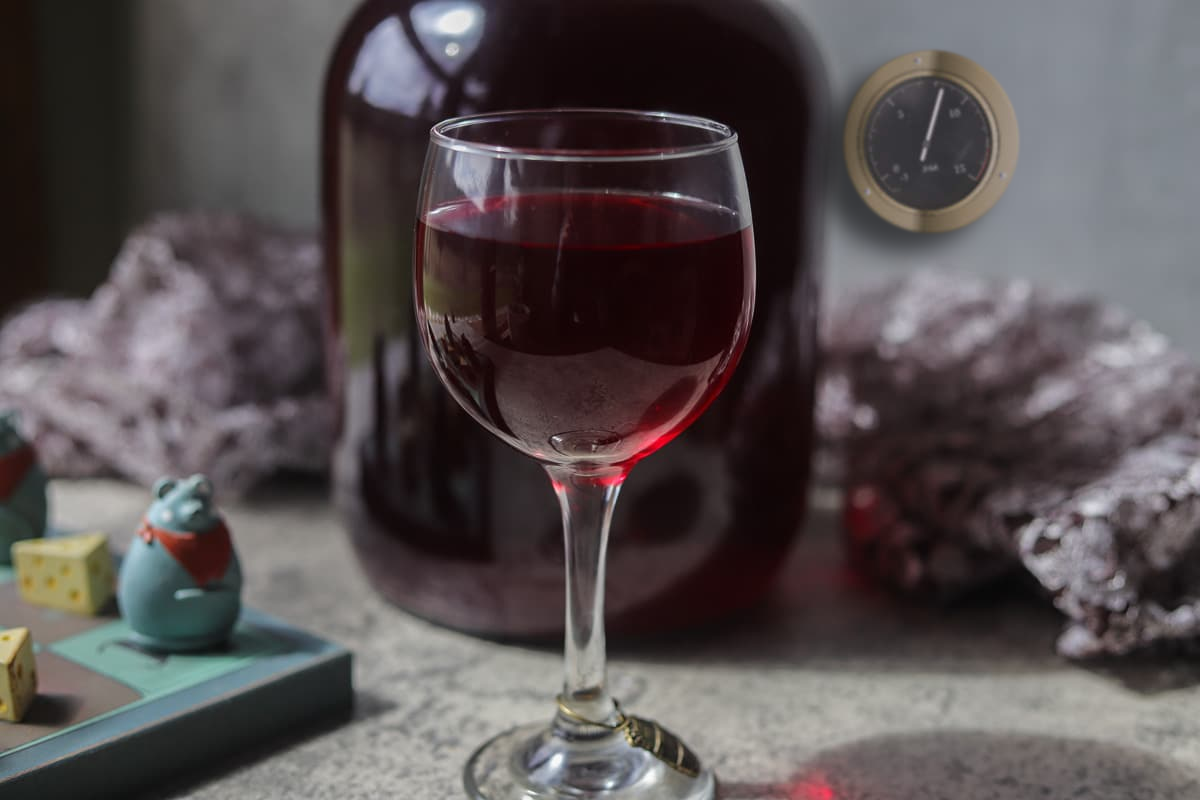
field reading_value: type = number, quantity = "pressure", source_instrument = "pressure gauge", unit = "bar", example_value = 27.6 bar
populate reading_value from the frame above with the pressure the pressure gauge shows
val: 8.5 bar
